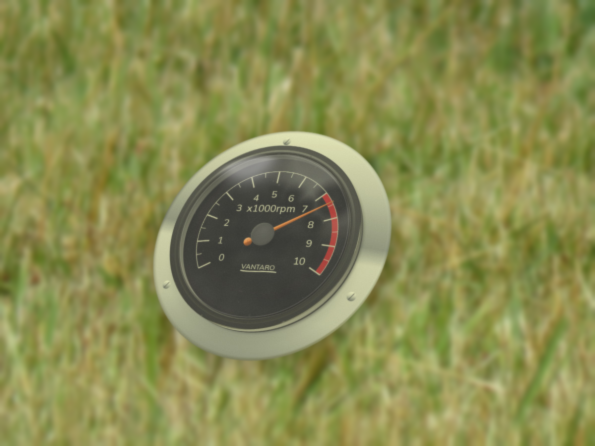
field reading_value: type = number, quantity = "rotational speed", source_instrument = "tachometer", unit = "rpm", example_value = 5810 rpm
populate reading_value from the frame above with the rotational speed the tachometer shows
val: 7500 rpm
